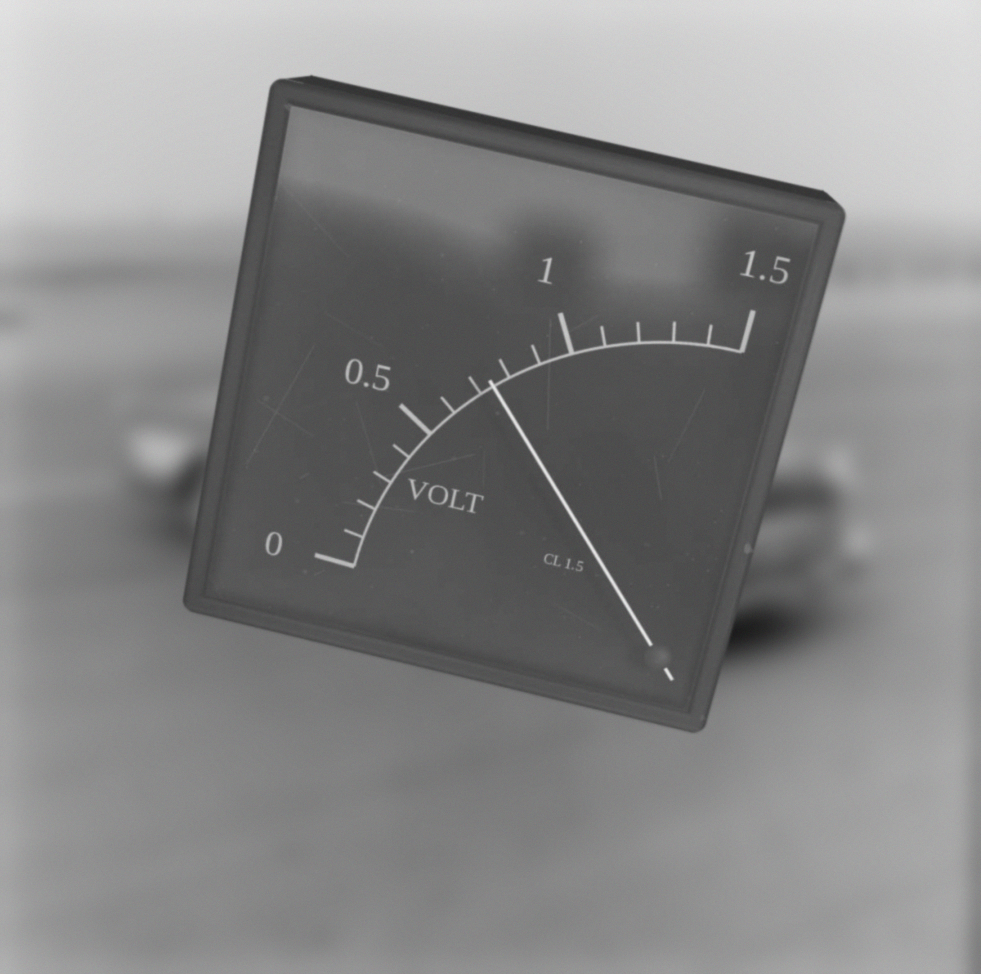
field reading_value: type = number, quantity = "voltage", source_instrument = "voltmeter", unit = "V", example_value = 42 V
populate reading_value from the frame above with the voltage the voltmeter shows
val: 0.75 V
